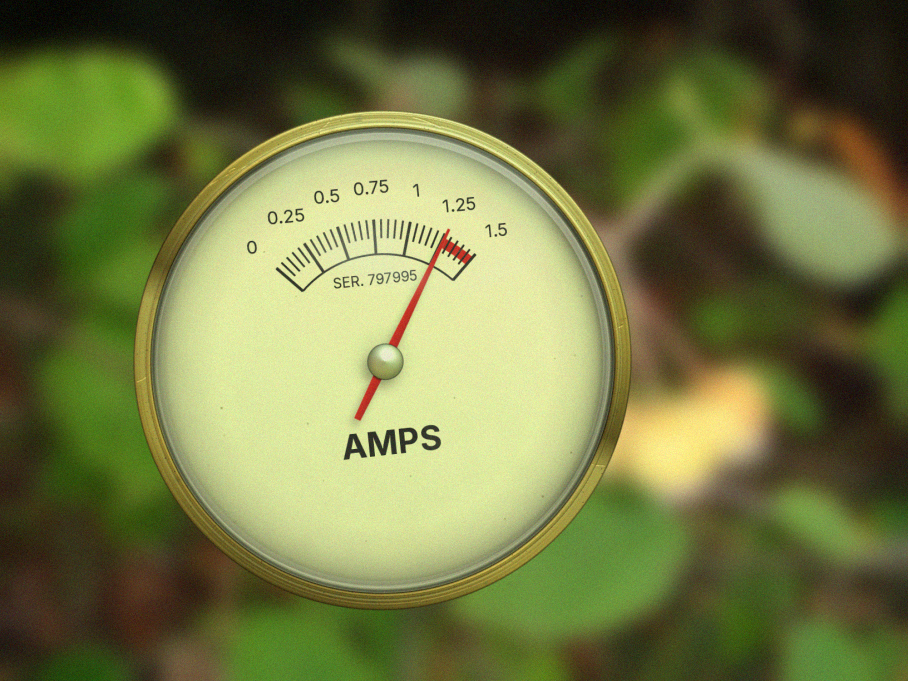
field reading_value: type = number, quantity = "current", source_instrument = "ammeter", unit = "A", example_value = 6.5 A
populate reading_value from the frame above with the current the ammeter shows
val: 1.25 A
